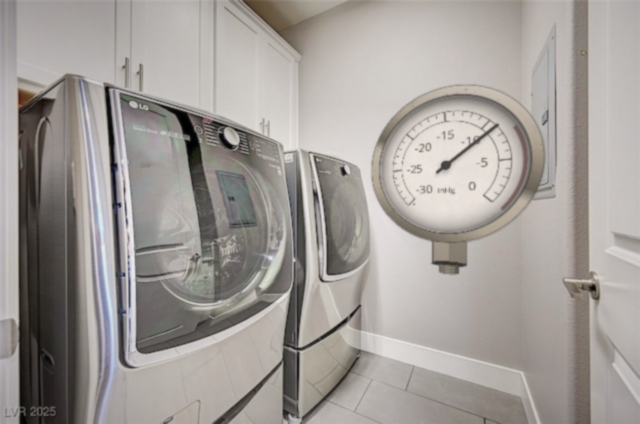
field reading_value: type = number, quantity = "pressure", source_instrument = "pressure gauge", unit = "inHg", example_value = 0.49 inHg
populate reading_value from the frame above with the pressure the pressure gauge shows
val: -9 inHg
